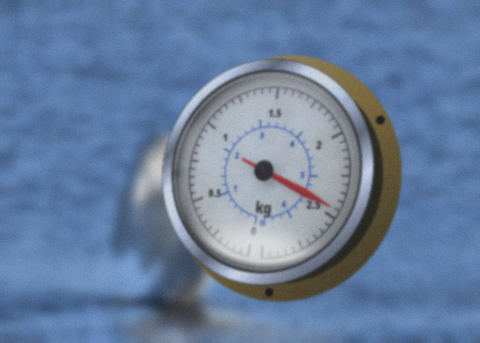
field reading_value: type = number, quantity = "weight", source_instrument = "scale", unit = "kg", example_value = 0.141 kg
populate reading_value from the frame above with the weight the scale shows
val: 2.45 kg
